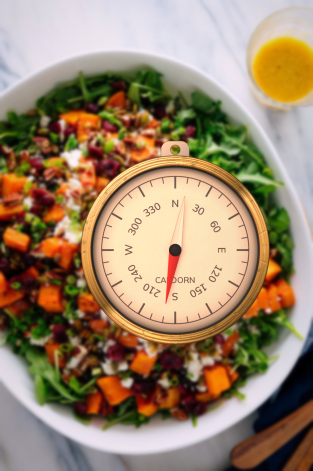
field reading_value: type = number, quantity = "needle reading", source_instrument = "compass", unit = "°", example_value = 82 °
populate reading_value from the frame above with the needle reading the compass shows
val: 190 °
